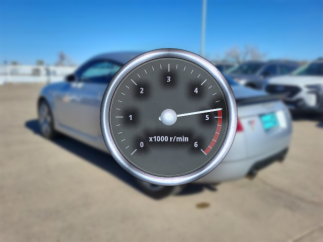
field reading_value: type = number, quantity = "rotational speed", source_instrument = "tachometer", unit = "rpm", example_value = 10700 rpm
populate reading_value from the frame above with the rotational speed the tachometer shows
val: 4800 rpm
